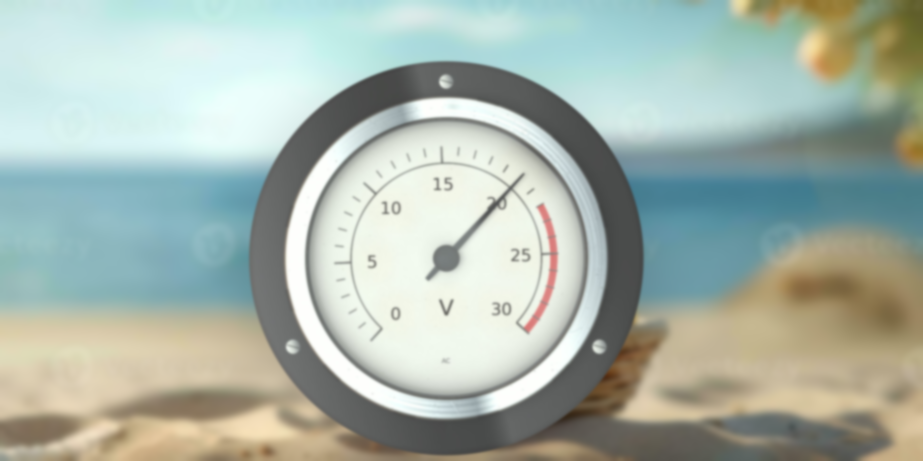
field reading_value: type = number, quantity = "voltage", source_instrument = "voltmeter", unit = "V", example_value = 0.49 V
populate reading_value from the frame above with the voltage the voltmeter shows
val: 20 V
